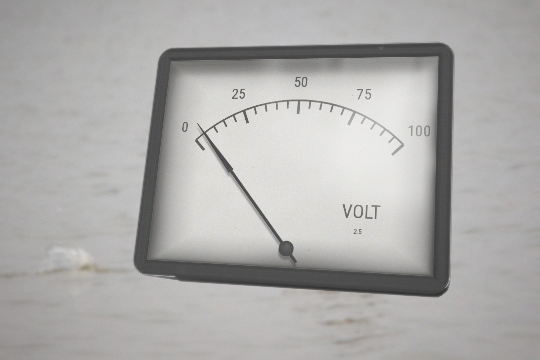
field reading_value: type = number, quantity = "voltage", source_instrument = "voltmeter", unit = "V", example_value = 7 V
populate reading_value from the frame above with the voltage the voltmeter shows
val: 5 V
